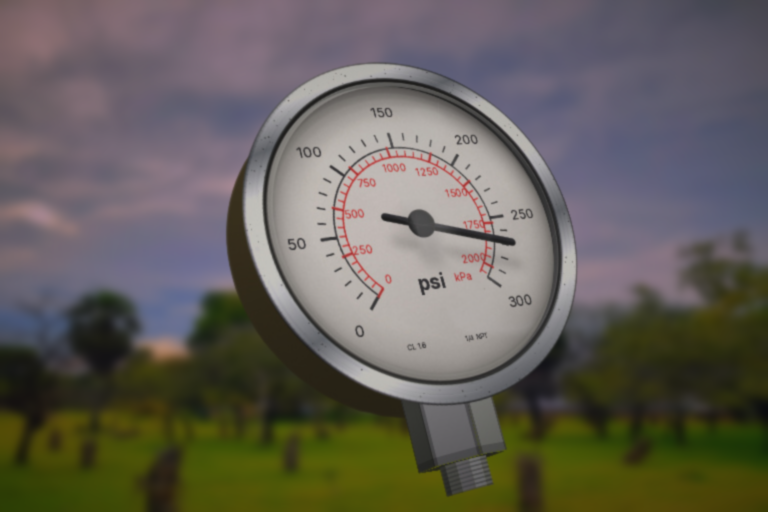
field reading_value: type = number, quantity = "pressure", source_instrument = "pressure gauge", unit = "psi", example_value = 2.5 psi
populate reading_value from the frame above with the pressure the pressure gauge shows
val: 270 psi
